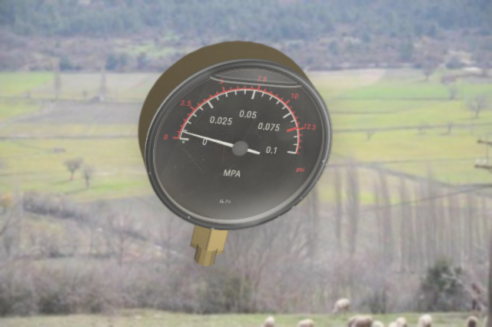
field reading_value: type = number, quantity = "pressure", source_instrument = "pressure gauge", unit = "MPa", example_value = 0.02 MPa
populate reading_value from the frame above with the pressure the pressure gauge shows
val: 0.005 MPa
